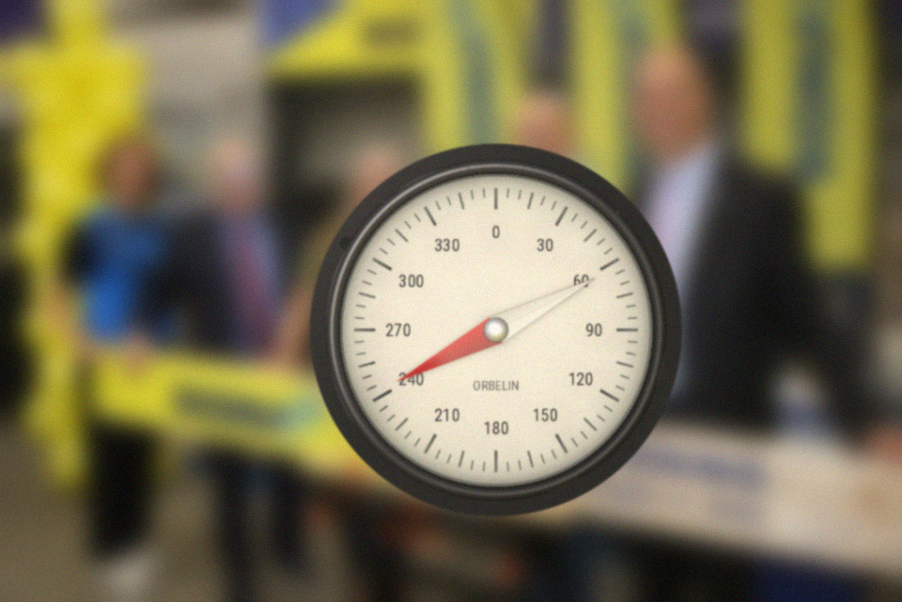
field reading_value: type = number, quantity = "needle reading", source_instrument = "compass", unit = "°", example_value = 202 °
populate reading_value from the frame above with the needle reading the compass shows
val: 242.5 °
